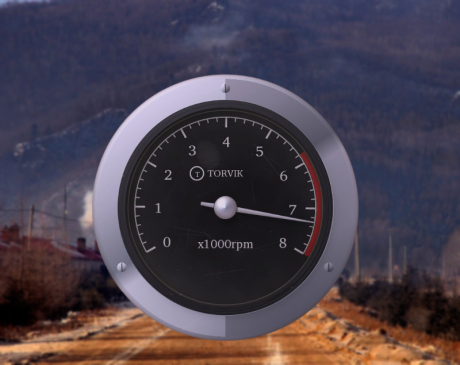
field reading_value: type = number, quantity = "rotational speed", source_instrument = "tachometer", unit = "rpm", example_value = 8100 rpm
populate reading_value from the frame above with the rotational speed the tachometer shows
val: 7300 rpm
